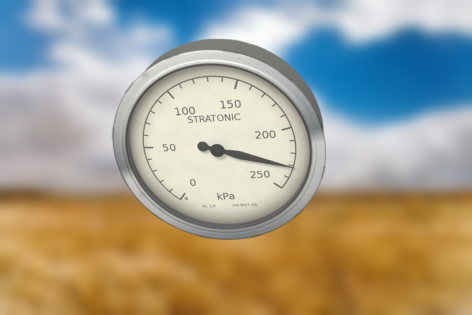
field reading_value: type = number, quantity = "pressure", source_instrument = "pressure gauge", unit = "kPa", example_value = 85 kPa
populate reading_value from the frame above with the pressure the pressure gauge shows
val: 230 kPa
